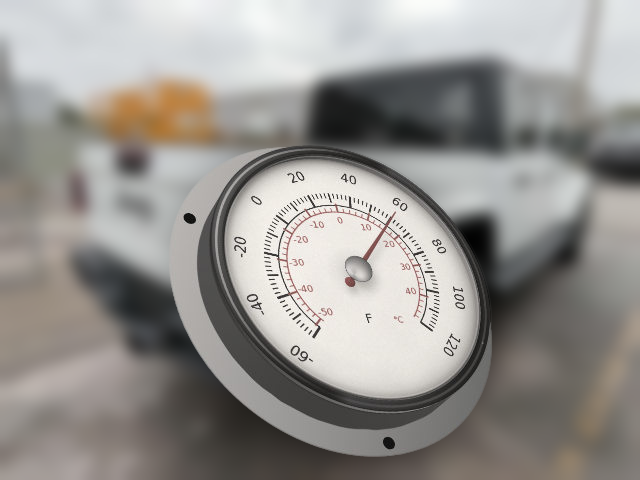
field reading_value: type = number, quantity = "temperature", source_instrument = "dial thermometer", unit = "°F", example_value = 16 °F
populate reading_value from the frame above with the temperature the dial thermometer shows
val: 60 °F
